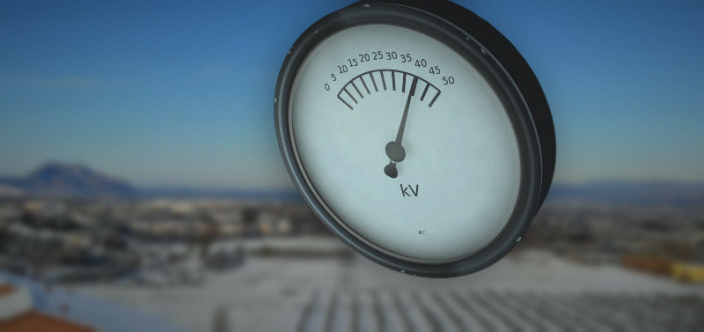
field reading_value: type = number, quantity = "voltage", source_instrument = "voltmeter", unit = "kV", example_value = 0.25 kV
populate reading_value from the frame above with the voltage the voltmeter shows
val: 40 kV
